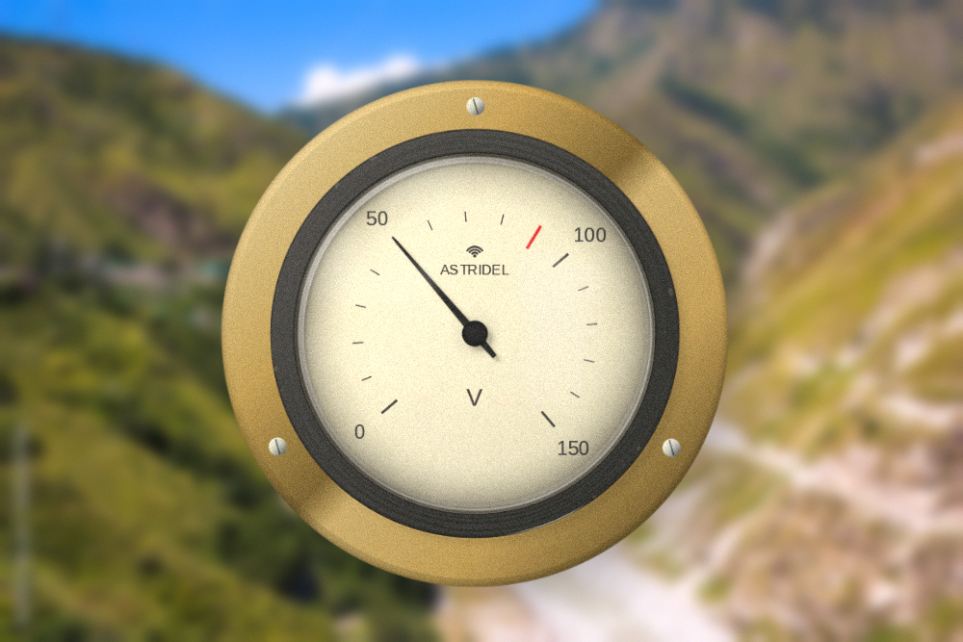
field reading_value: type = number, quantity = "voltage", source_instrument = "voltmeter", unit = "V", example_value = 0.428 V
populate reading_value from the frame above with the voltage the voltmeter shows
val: 50 V
